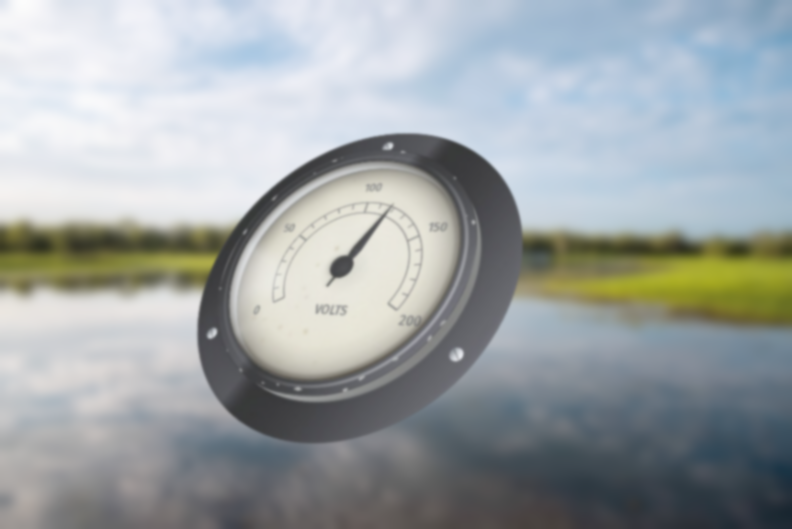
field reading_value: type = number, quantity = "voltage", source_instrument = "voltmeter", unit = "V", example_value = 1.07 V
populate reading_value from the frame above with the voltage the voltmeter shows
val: 120 V
